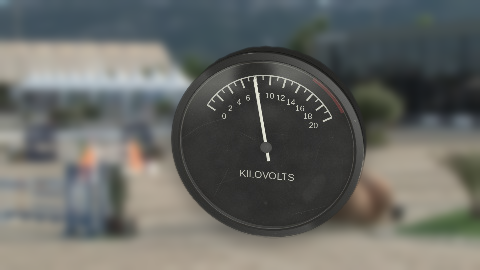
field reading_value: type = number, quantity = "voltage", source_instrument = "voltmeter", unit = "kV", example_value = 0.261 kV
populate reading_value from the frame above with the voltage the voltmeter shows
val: 8 kV
